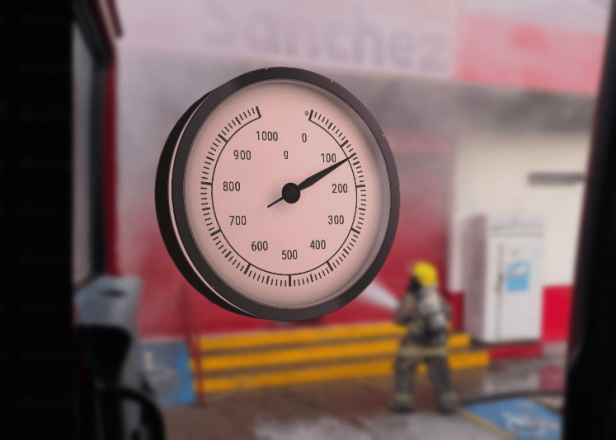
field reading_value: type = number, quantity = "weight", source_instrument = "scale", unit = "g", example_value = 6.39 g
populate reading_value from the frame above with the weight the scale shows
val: 130 g
